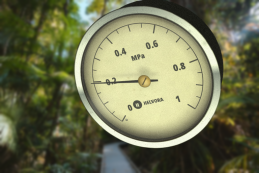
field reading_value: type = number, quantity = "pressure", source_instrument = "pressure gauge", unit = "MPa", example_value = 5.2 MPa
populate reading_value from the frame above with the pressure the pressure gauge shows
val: 0.2 MPa
